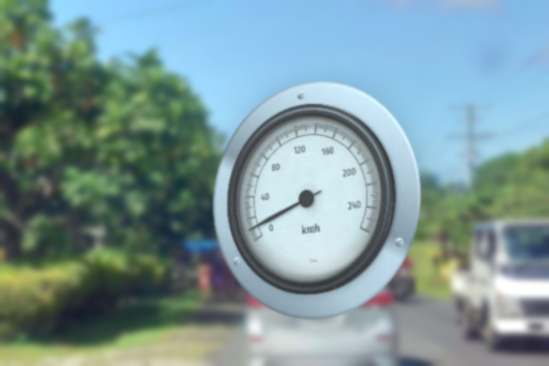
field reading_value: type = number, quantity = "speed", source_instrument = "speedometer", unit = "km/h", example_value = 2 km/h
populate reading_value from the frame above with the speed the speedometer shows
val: 10 km/h
